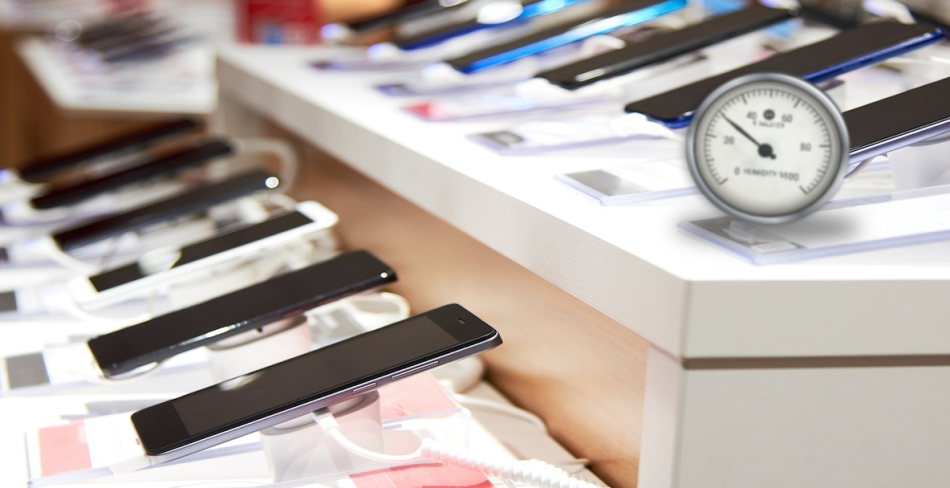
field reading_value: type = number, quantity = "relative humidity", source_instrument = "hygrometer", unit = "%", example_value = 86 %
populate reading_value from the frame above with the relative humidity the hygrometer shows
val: 30 %
